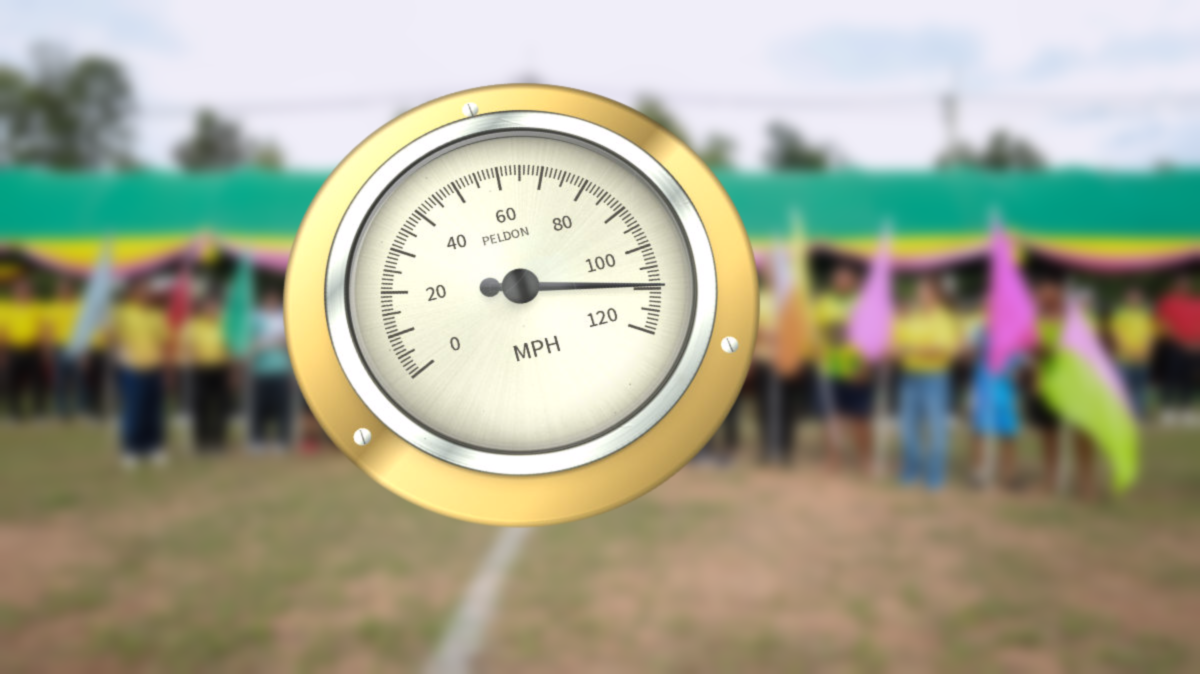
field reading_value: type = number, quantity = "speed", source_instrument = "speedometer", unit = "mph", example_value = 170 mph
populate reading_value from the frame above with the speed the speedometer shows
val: 110 mph
